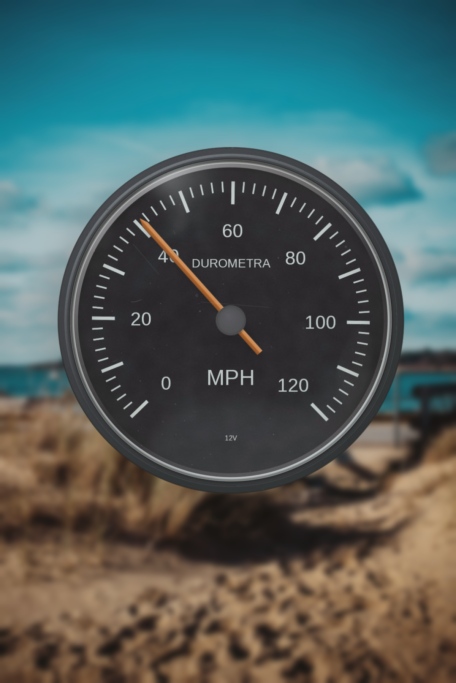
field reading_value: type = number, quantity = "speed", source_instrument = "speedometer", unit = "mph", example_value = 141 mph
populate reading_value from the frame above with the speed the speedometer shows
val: 41 mph
